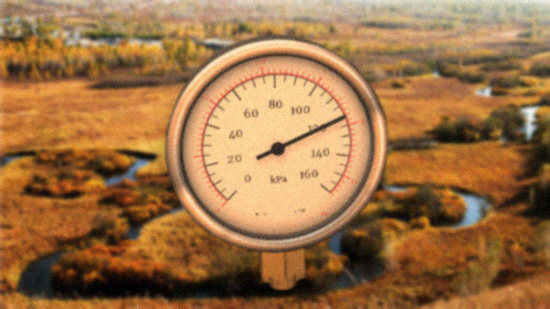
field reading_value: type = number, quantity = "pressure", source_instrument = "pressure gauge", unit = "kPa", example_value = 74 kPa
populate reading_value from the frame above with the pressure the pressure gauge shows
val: 120 kPa
